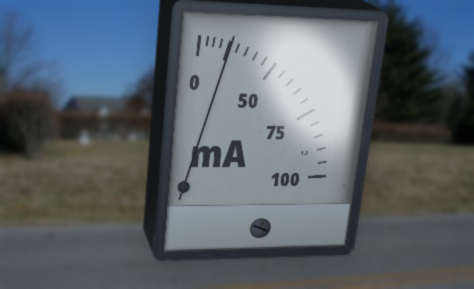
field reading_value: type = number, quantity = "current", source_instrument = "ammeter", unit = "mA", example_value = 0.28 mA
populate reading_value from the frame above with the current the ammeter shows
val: 25 mA
